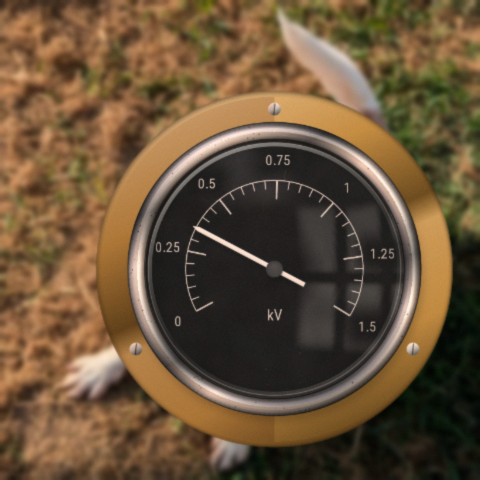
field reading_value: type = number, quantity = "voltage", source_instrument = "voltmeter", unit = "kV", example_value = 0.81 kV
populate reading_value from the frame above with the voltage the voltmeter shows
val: 0.35 kV
